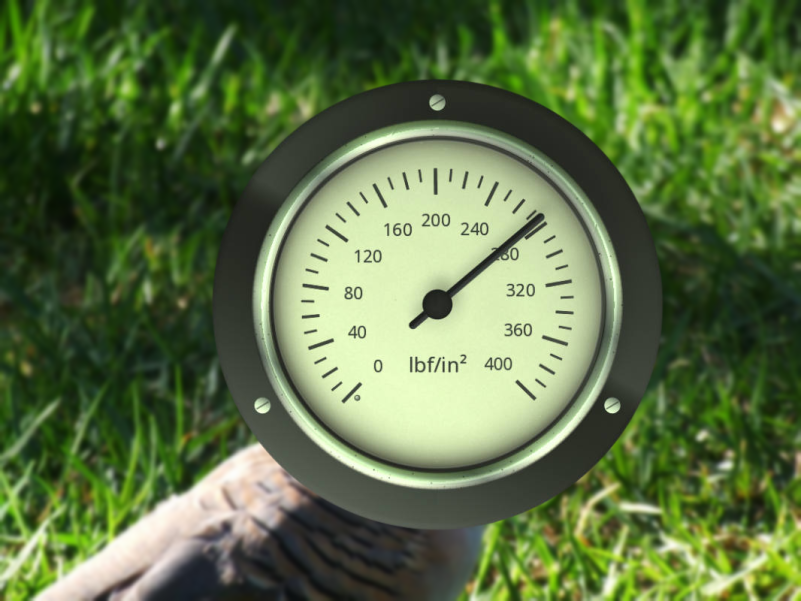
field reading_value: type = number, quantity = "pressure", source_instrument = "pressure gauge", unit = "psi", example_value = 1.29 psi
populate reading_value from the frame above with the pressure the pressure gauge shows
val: 275 psi
